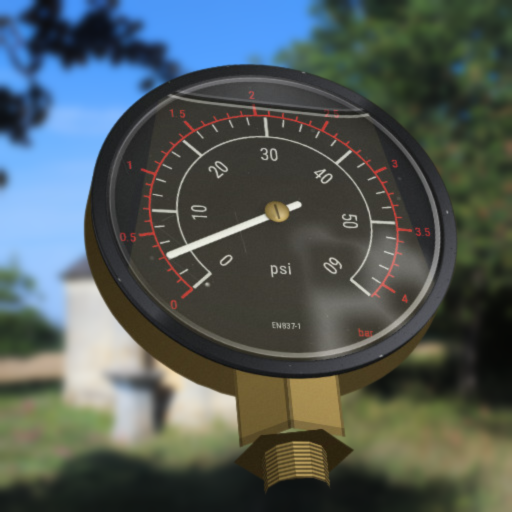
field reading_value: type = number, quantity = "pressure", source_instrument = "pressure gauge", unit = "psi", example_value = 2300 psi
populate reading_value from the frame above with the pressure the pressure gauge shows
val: 4 psi
